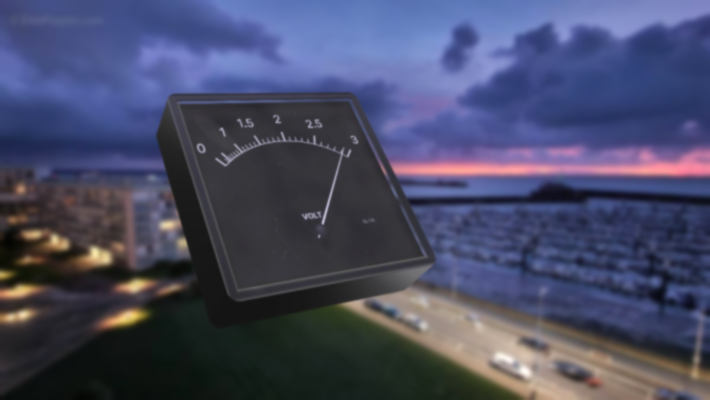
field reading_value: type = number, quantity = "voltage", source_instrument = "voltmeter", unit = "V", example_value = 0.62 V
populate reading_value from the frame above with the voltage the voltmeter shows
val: 2.9 V
